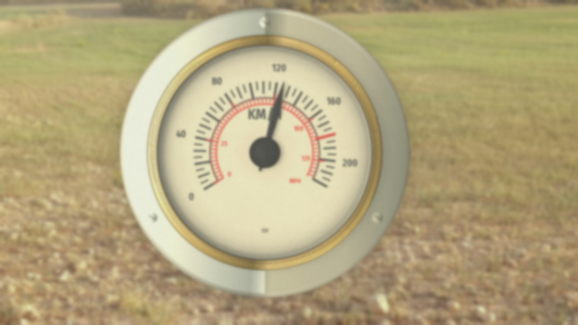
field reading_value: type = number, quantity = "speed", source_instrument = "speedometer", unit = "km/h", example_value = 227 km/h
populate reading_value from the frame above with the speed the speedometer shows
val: 125 km/h
